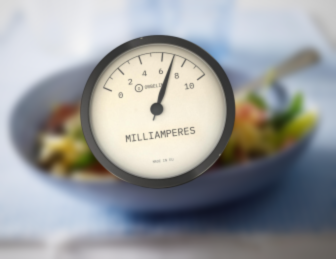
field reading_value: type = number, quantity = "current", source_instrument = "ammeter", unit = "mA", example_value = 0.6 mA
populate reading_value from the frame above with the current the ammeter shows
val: 7 mA
